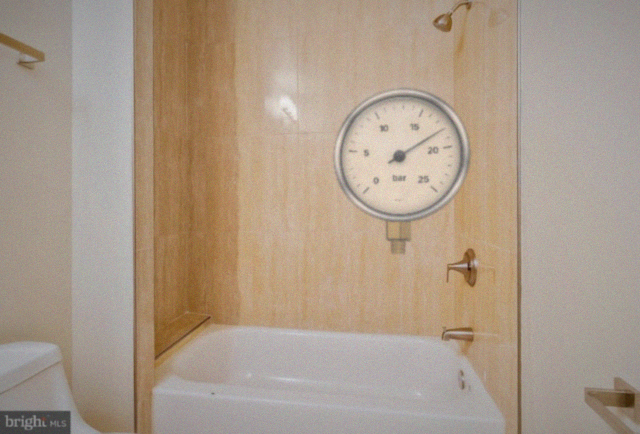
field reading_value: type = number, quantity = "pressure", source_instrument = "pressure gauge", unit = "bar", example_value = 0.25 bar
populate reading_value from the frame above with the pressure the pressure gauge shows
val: 18 bar
